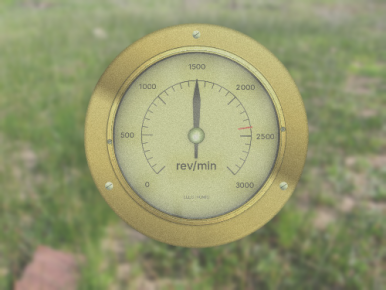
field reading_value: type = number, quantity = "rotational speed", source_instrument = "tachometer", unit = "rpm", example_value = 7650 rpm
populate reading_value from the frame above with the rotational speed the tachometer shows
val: 1500 rpm
